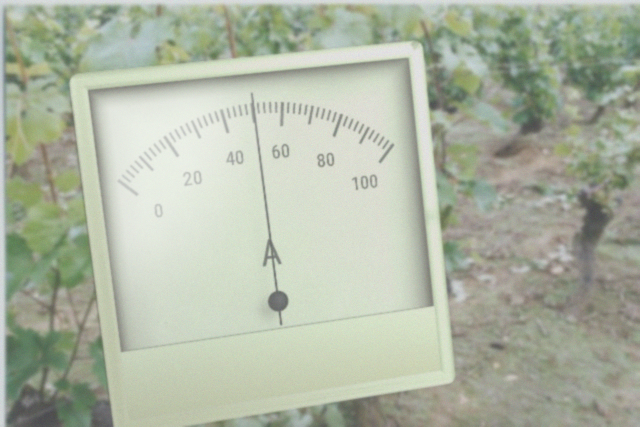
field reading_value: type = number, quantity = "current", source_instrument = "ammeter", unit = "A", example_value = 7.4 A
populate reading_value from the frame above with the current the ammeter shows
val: 50 A
